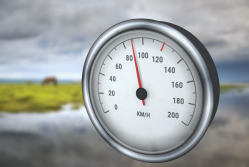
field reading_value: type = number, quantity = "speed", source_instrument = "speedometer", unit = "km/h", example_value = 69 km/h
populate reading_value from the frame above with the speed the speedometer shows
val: 90 km/h
